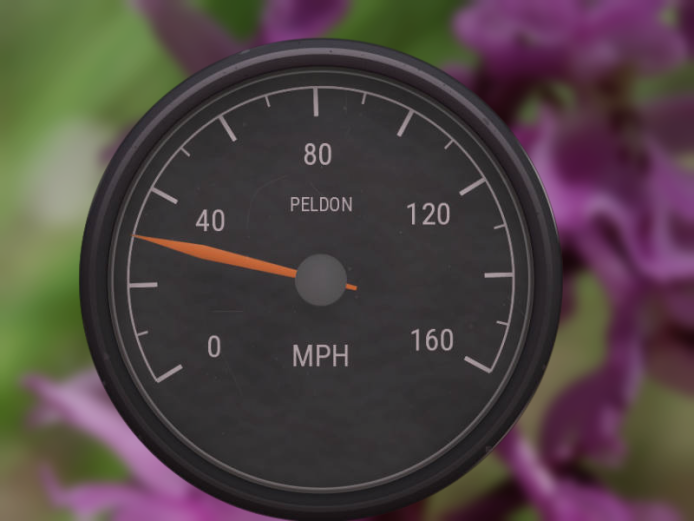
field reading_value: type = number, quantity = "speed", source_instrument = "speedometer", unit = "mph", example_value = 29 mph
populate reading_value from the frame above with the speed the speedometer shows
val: 30 mph
